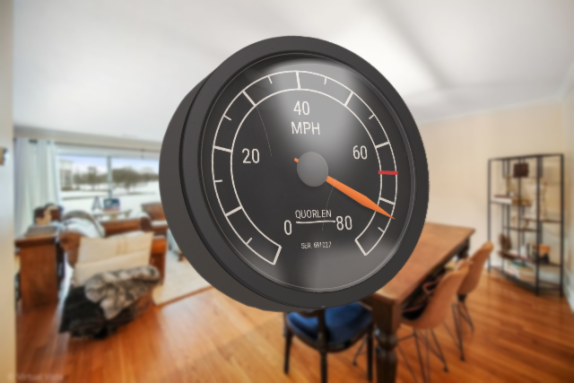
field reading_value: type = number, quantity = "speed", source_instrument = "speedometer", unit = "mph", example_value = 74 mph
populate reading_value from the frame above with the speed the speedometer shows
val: 72.5 mph
